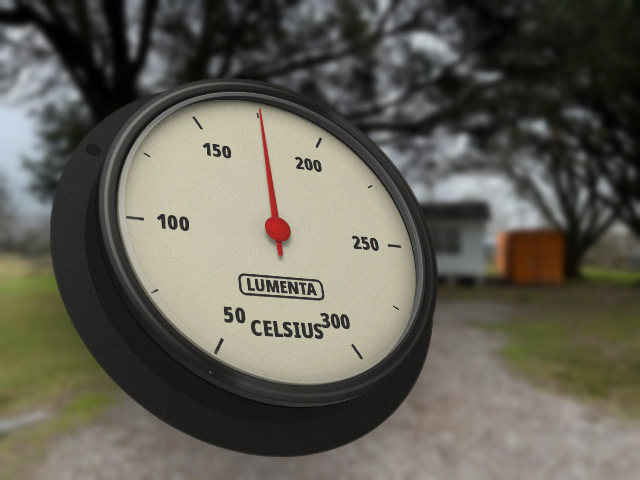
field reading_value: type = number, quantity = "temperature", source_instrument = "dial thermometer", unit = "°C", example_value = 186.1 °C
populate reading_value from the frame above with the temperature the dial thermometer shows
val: 175 °C
